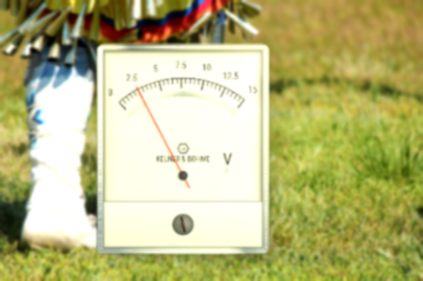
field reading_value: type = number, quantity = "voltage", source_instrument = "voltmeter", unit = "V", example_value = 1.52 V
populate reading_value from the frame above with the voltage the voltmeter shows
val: 2.5 V
